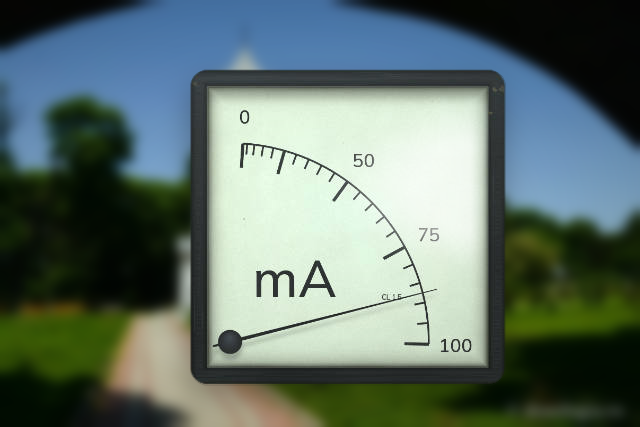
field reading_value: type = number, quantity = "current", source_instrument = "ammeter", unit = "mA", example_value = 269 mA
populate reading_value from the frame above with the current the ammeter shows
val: 87.5 mA
